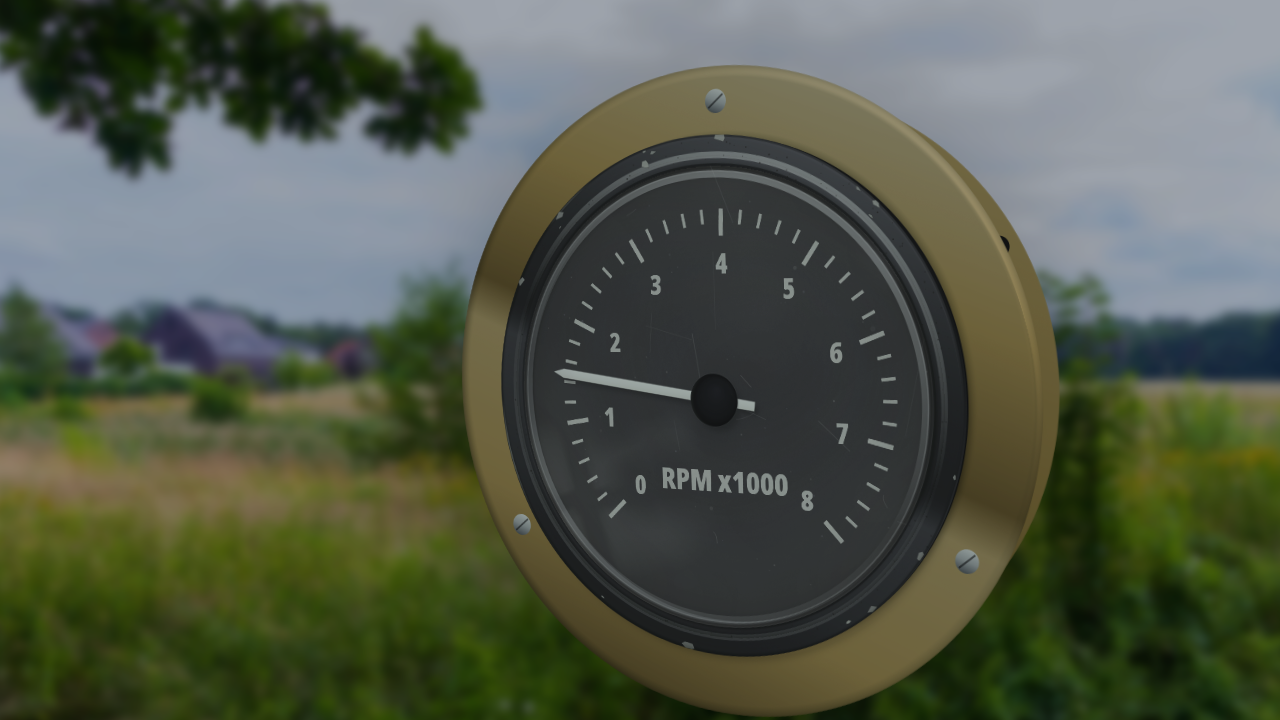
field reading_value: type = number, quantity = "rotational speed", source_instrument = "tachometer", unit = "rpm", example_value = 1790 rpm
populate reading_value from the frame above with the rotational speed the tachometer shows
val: 1500 rpm
